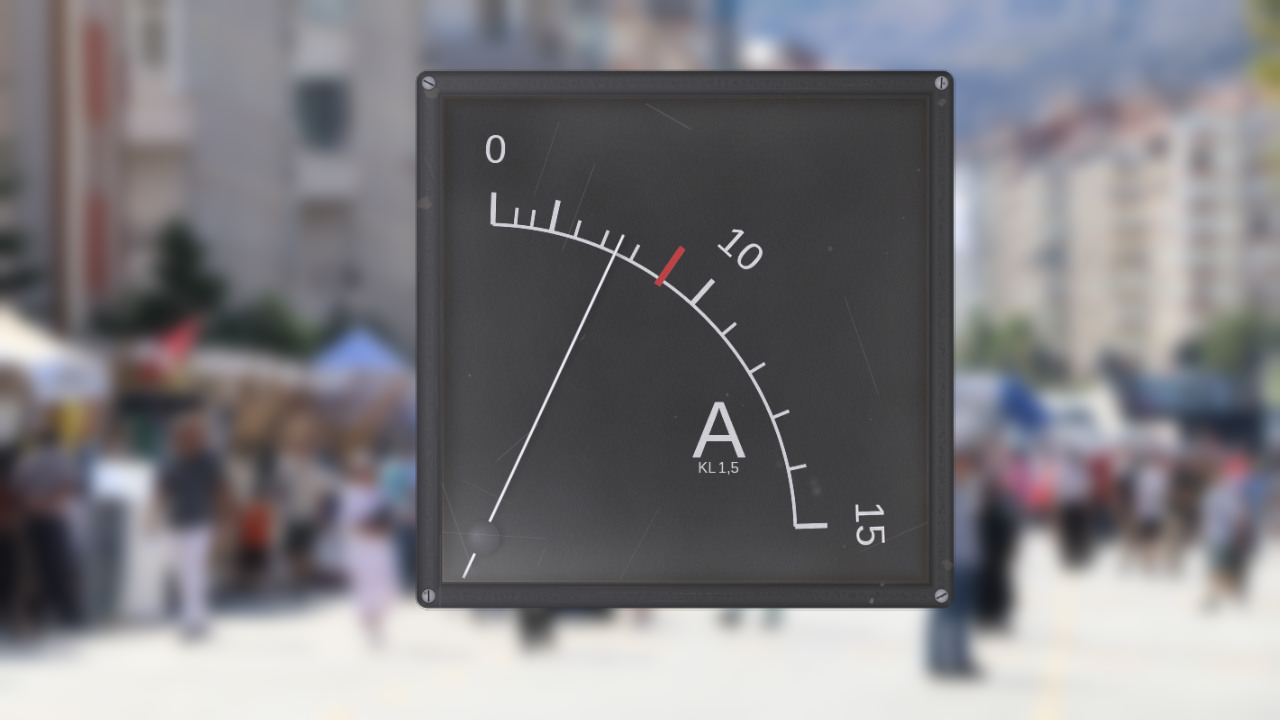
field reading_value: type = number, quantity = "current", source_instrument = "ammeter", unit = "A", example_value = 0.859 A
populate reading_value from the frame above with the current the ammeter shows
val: 7.5 A
